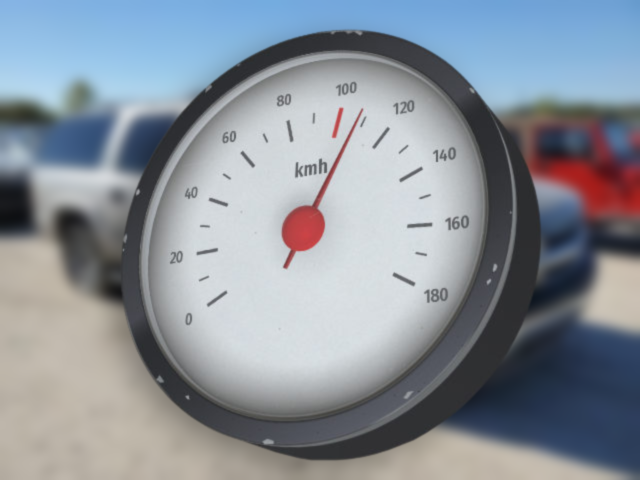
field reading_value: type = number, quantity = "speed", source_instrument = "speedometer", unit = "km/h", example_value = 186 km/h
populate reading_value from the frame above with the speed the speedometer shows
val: 110 km/h
